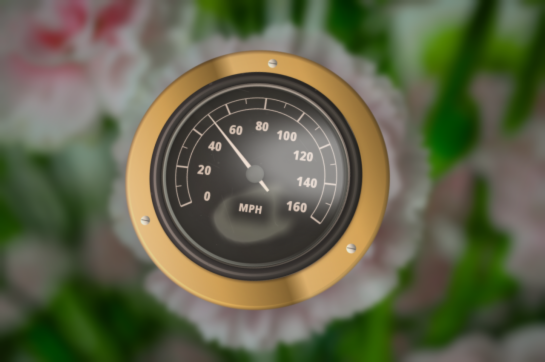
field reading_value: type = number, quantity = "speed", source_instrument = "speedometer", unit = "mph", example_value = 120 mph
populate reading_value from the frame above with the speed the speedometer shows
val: 50 mph
